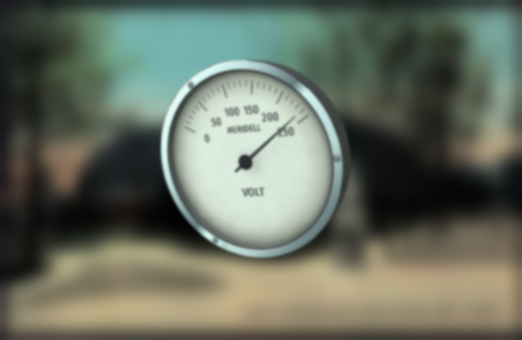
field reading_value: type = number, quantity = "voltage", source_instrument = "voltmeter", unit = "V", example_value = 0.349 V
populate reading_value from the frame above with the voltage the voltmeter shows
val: 240 V
